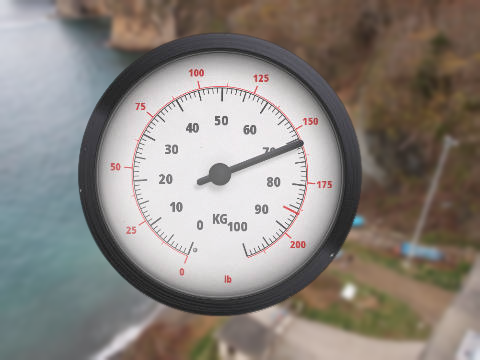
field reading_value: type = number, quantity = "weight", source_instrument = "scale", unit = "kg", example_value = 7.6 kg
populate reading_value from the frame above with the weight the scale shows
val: 71 kg
